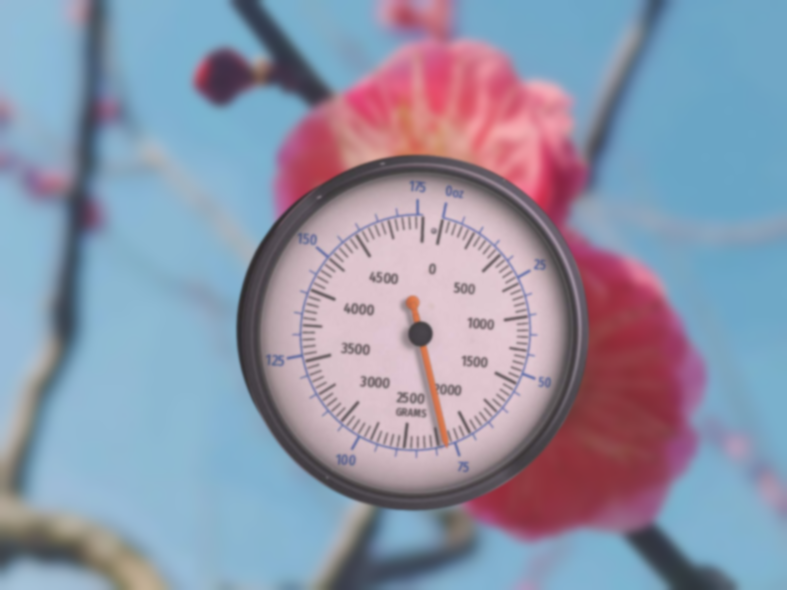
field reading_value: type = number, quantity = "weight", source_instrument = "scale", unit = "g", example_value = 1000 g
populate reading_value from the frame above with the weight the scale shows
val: 2200 g
